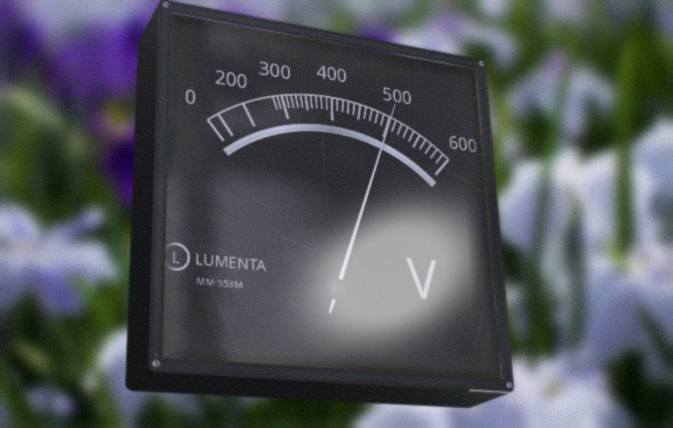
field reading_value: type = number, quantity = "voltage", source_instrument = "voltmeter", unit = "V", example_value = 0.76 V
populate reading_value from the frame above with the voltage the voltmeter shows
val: 500 V
